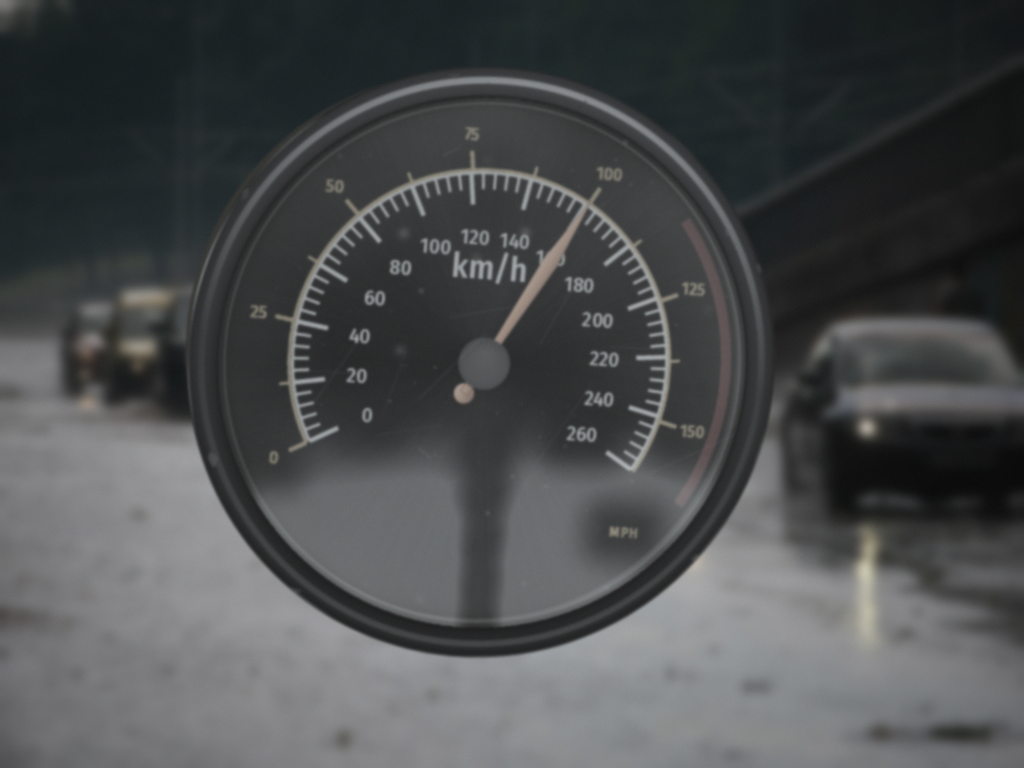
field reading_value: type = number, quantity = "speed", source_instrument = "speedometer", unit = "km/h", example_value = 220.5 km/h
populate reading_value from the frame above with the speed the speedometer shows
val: 160 km/h
